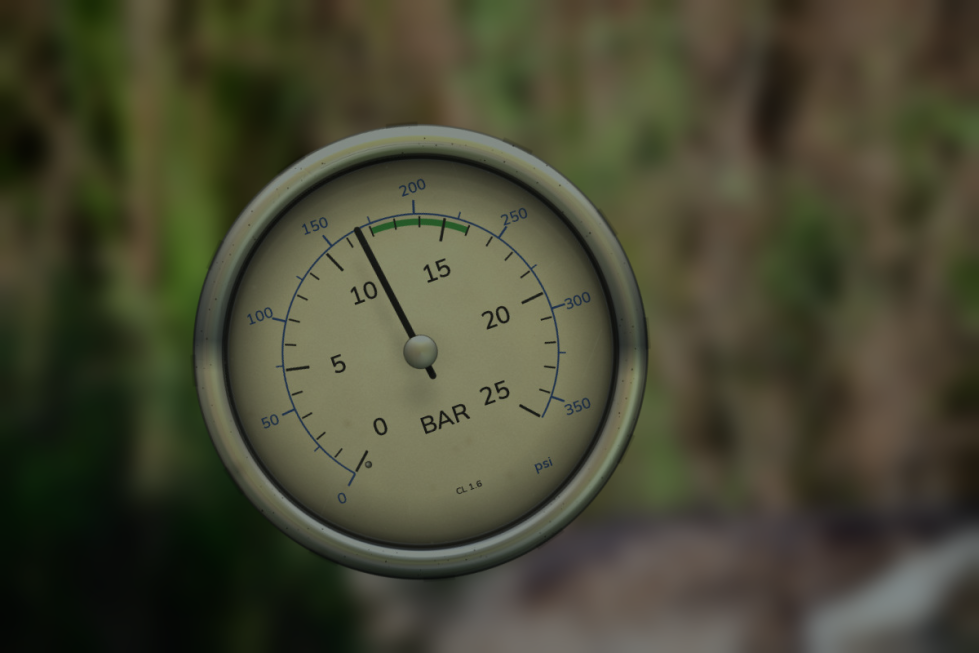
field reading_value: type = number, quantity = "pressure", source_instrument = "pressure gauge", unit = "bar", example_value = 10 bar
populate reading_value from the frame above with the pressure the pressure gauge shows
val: 11.5 bar
